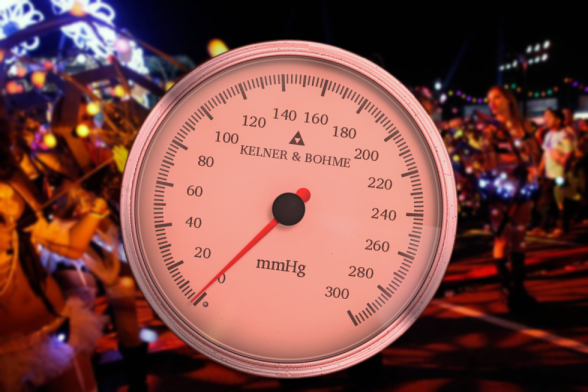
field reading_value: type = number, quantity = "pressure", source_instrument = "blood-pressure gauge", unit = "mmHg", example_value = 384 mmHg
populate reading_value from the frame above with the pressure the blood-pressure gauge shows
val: 2 mmHg
